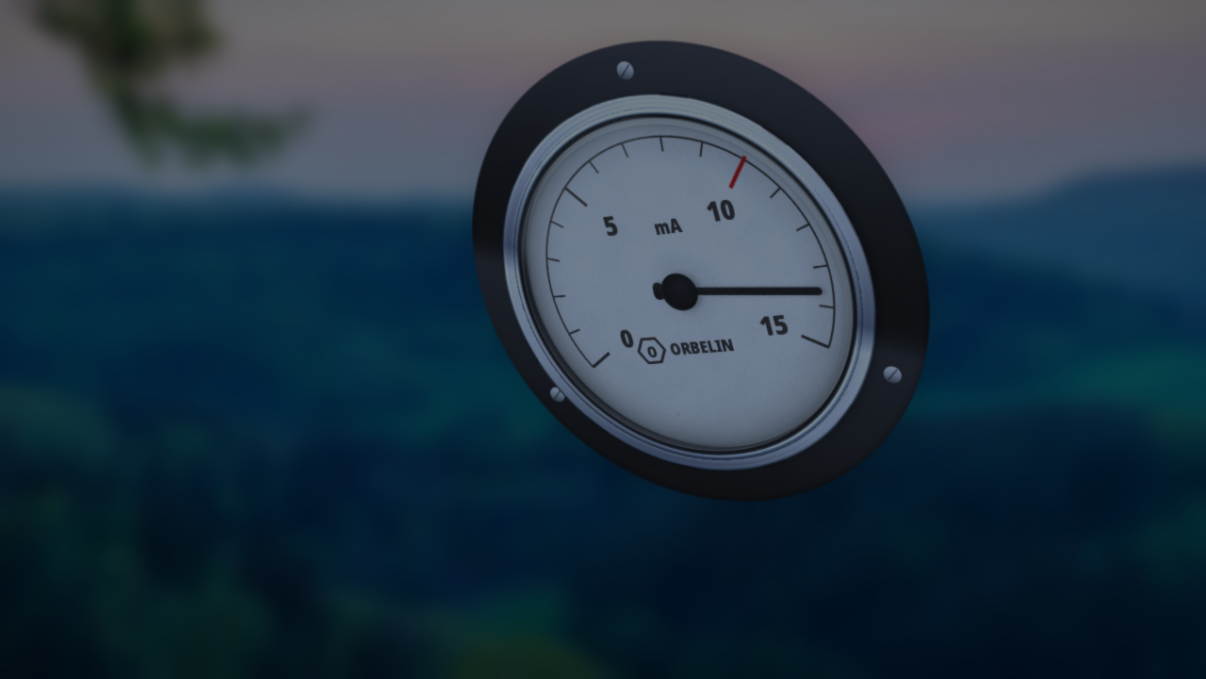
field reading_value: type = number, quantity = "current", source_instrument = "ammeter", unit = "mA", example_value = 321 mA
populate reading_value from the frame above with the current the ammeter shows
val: 13.5 mA
